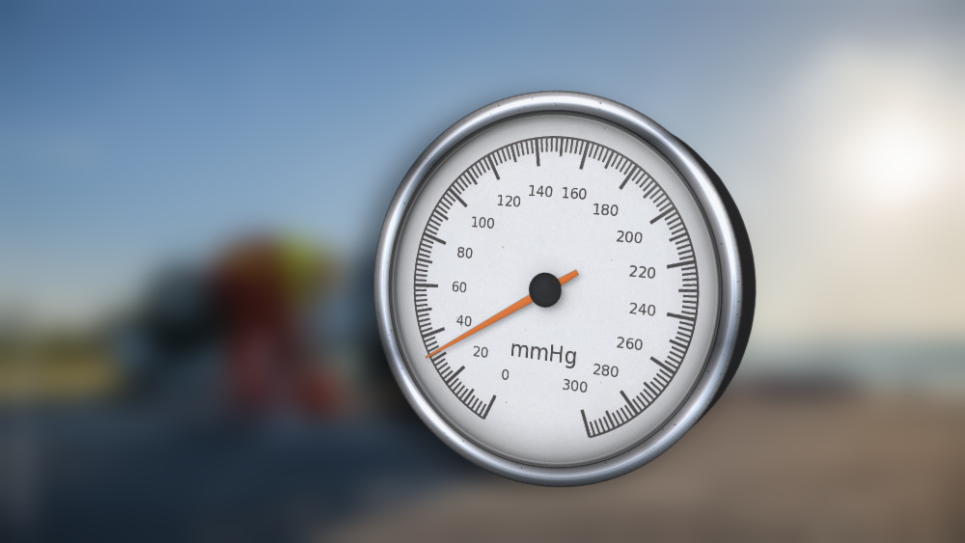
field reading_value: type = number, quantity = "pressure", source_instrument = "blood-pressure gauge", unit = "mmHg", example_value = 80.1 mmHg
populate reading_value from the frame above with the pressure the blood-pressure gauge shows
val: 32 mmHg
